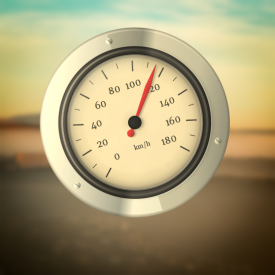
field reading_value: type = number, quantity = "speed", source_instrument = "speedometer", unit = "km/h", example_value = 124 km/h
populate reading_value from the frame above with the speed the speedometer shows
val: 115 km/h
